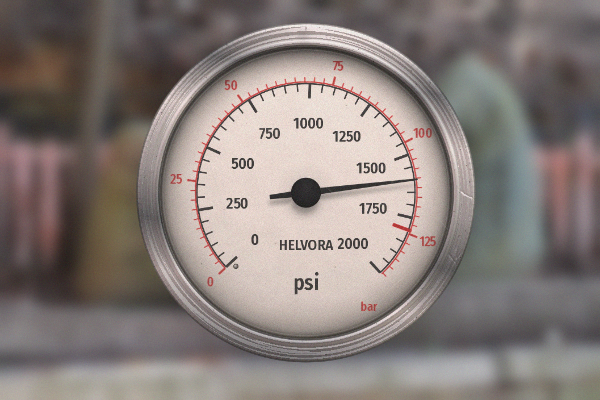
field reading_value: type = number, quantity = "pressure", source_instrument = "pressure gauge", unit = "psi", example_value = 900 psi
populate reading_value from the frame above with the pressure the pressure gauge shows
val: 1600 psi
